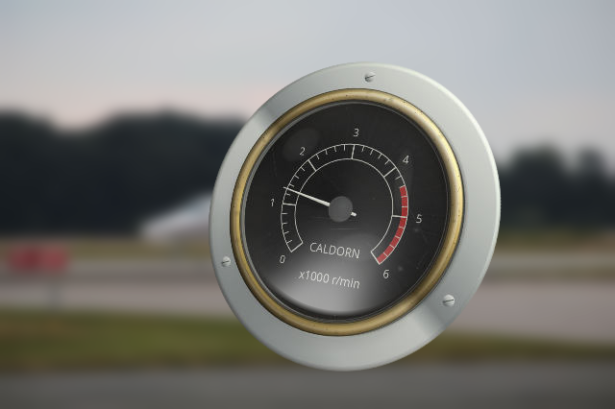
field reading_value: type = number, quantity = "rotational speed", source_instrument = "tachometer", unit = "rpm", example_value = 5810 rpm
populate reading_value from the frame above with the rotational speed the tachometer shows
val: 1300 rpm
